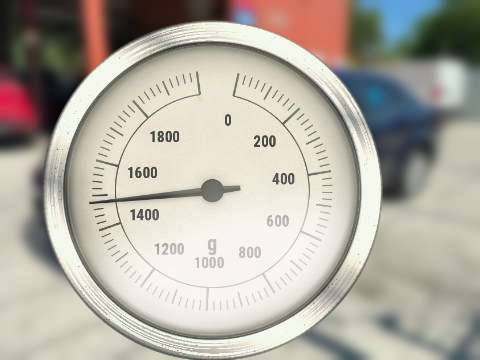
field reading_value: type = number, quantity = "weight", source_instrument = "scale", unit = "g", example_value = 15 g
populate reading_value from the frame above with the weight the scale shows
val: 1480 g
